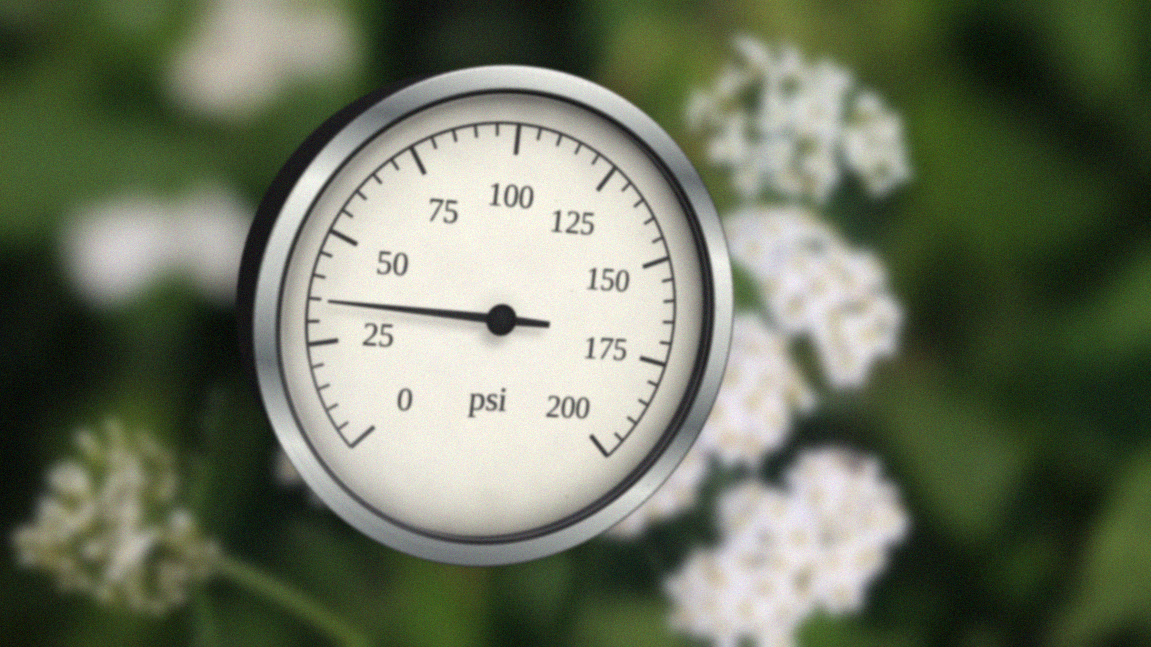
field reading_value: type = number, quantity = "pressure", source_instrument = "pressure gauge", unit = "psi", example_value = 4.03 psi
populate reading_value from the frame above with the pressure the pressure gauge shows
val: 35 psi
